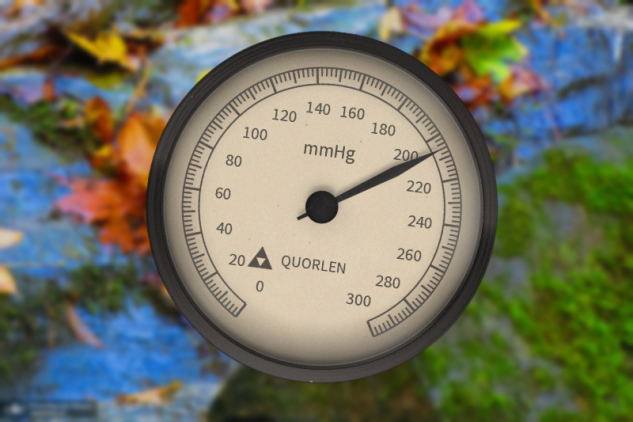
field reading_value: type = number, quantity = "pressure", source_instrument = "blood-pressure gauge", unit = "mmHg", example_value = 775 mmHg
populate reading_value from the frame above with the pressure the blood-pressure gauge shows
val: 206 mmHg
